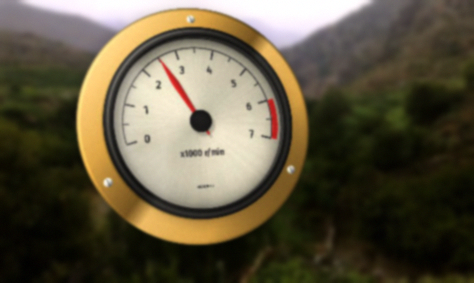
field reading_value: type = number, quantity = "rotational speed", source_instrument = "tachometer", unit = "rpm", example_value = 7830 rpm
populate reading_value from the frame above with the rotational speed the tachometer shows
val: 2500 rpm
